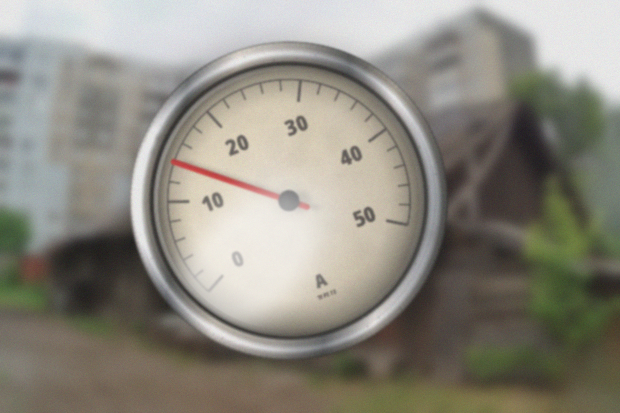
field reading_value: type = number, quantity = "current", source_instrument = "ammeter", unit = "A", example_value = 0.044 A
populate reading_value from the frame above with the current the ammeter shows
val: 14 A
